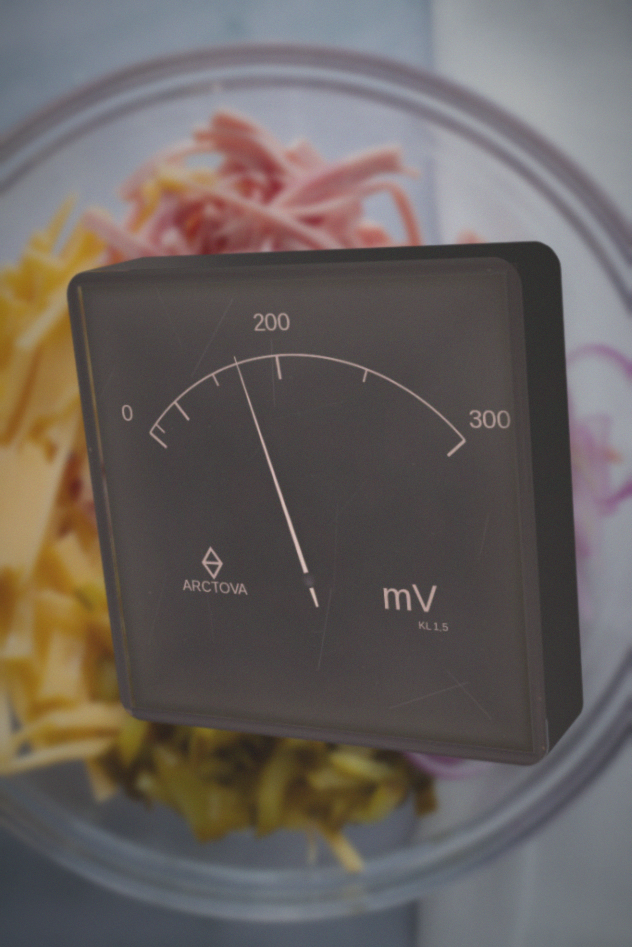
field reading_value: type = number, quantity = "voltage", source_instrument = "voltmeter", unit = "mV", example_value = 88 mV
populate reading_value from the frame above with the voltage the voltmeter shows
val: 175 mV
